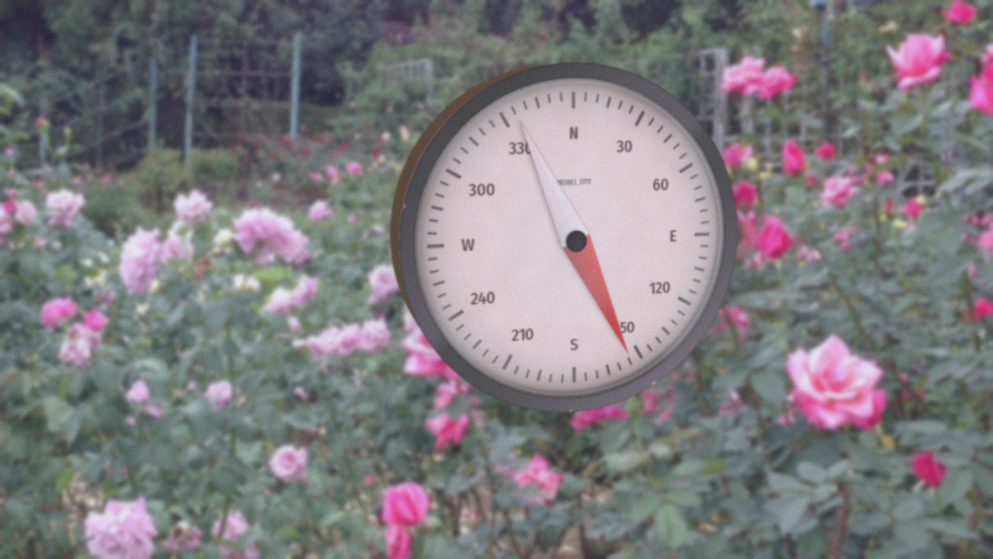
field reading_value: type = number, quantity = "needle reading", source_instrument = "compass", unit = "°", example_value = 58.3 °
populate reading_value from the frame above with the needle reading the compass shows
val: 155 °
